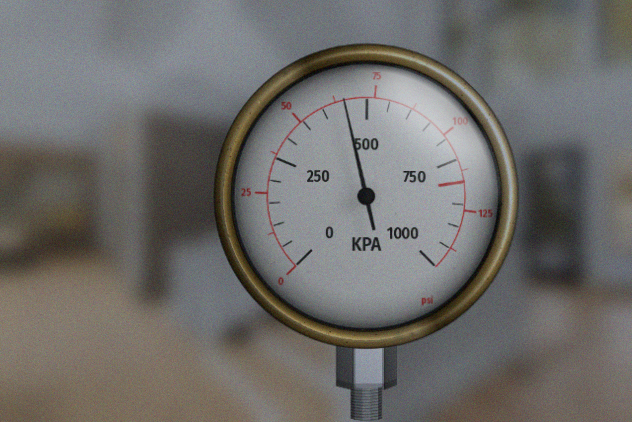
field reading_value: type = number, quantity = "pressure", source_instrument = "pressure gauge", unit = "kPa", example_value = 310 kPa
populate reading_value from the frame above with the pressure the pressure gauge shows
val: 450 kPa
